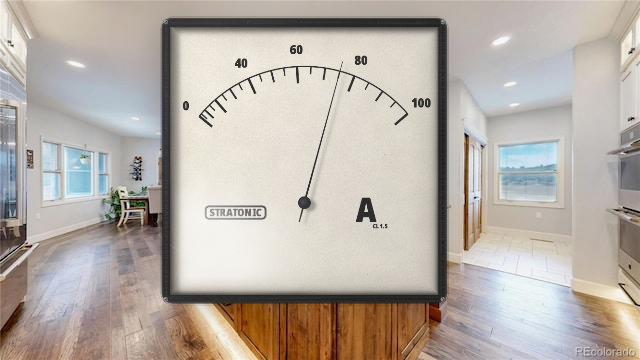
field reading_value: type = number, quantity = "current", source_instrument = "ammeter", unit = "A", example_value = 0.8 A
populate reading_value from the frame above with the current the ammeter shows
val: 75 A
